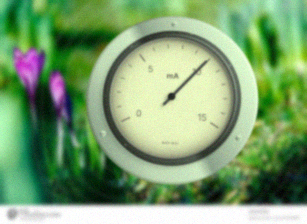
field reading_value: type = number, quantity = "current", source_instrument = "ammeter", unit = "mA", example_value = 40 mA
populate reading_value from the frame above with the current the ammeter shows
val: 10 mA
